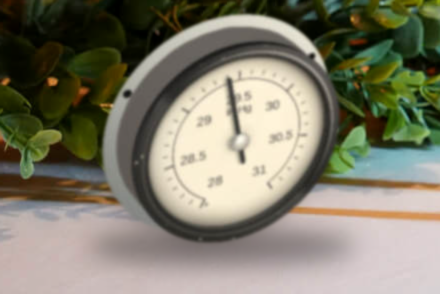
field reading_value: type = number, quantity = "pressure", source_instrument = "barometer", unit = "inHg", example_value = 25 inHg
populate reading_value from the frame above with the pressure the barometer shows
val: 29.4 inHg
